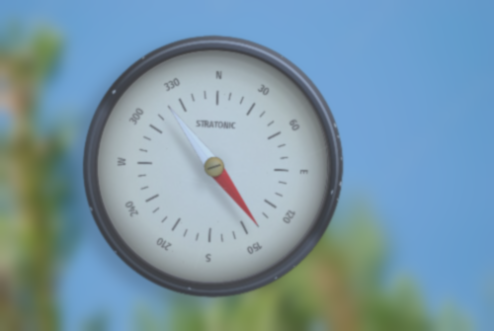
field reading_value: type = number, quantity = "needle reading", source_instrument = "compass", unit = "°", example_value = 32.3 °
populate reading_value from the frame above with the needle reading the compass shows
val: 140 °
